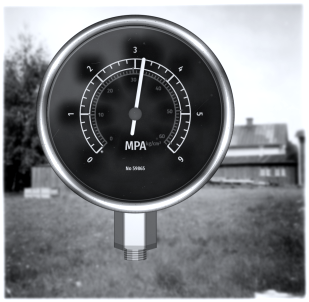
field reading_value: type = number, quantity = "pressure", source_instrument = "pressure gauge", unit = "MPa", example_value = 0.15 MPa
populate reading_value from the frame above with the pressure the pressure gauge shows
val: 3.2 MPa
